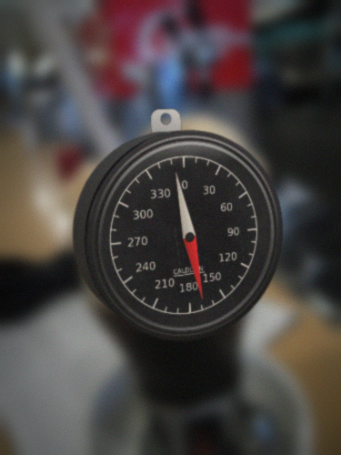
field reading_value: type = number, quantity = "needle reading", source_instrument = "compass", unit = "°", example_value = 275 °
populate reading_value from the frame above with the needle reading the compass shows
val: 170 °
